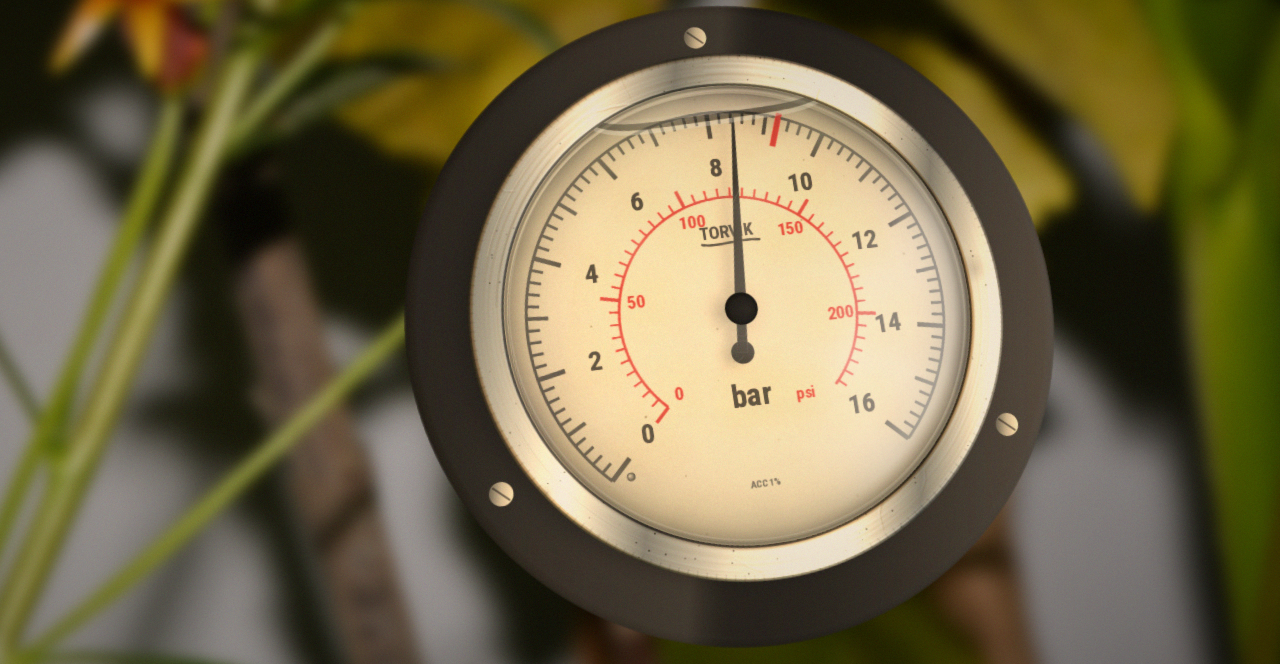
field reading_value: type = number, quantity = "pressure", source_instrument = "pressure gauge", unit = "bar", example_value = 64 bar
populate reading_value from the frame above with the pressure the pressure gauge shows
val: 8.4 bar
